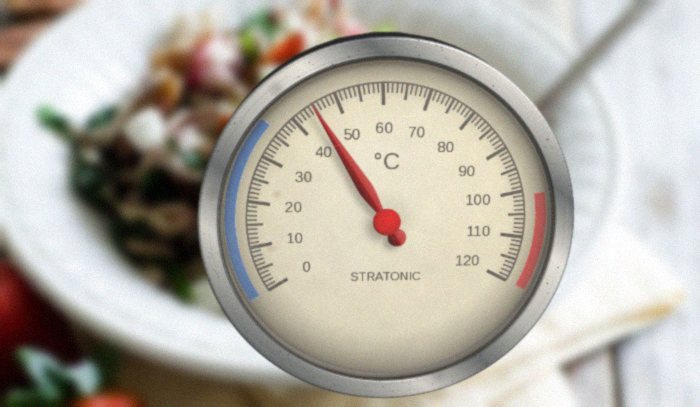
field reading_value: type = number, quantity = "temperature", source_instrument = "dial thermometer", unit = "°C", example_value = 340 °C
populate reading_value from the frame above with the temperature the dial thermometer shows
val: 45 °C
